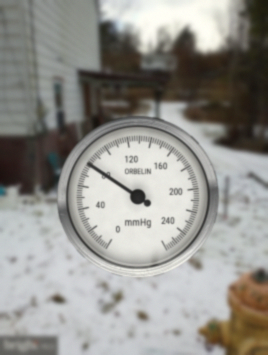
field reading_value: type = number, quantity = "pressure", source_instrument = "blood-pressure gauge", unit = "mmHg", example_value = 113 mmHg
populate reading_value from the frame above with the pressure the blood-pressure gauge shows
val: 80 mmHg
